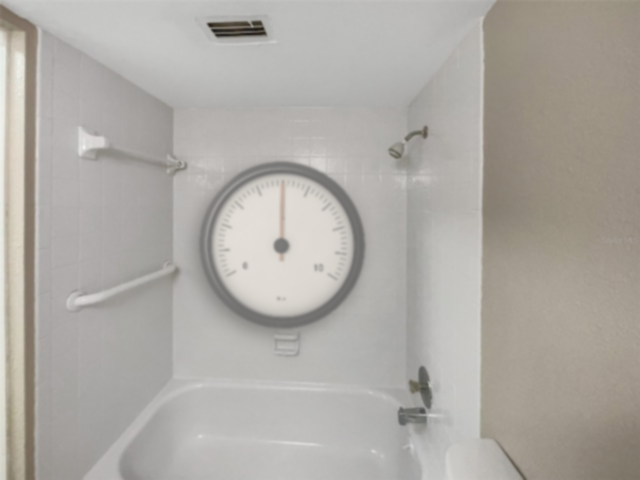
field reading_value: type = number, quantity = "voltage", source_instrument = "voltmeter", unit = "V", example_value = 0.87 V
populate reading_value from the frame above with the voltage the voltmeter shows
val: 5 V
